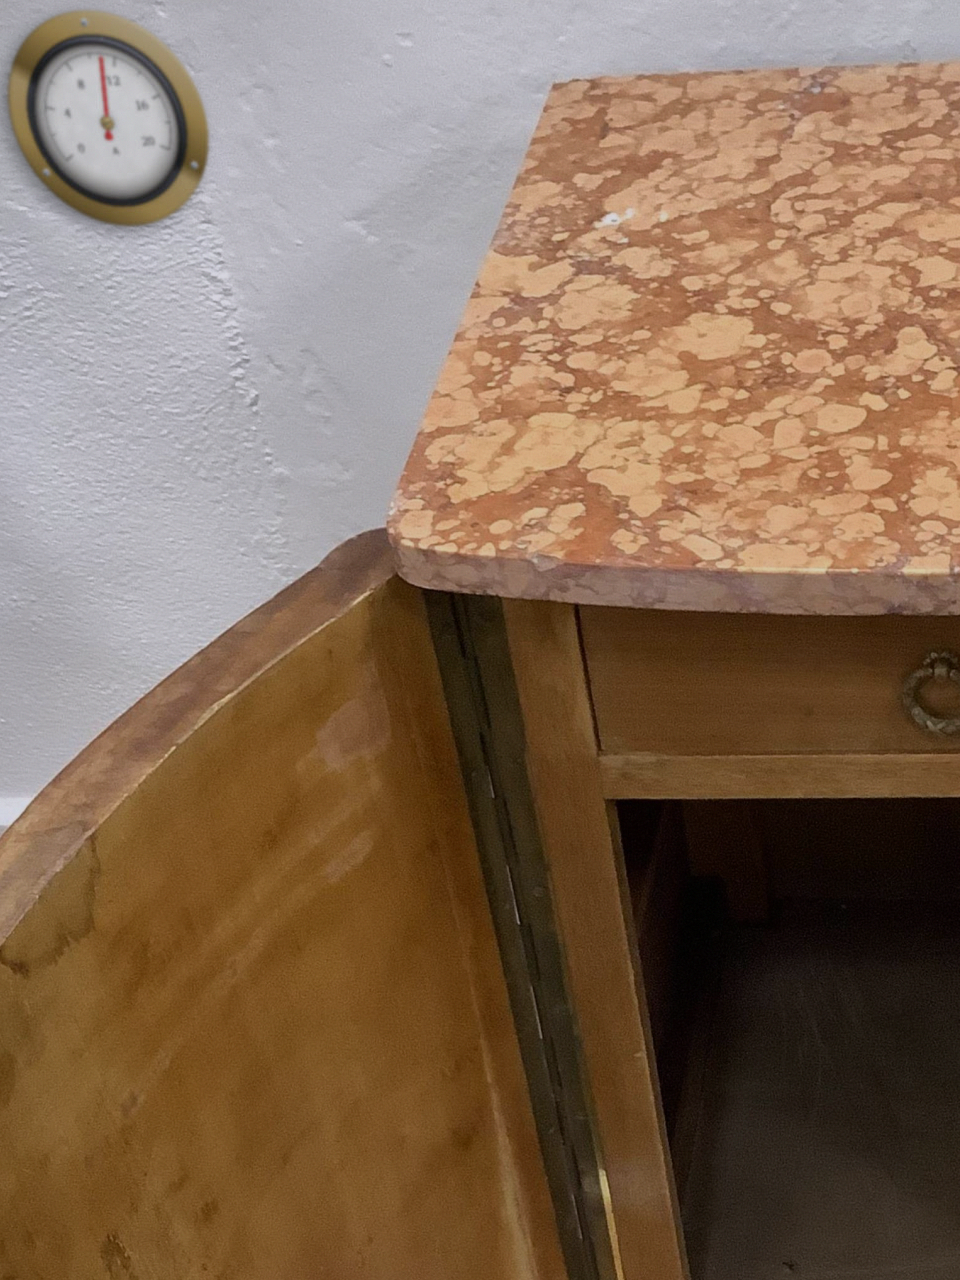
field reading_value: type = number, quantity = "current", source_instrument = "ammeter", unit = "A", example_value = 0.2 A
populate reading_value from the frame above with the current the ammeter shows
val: 11 A
